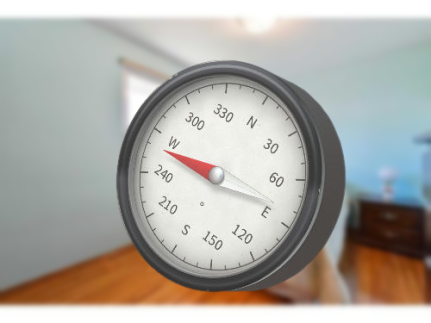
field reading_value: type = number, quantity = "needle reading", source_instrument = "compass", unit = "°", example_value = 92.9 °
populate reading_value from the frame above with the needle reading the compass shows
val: 260 °
